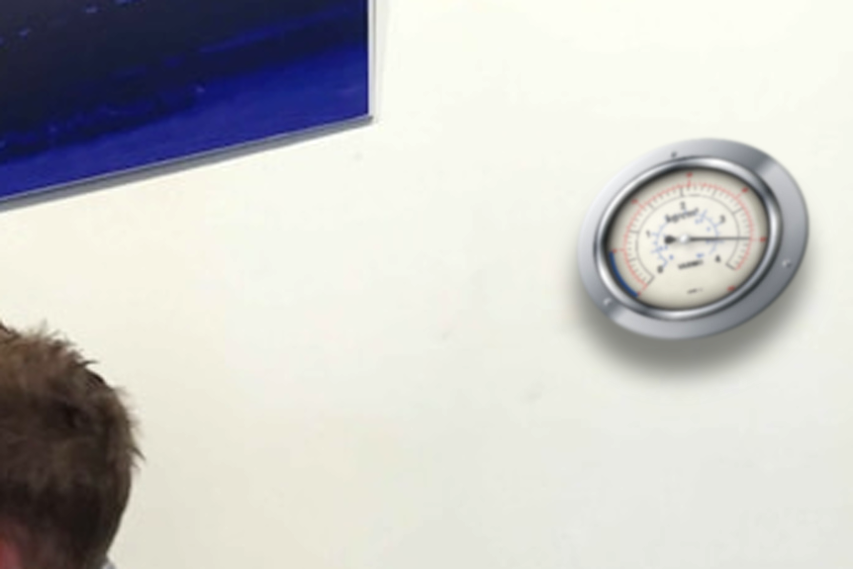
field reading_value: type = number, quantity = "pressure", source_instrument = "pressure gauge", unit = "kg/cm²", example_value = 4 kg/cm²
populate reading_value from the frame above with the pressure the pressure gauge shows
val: 3.5 kg/cm²
